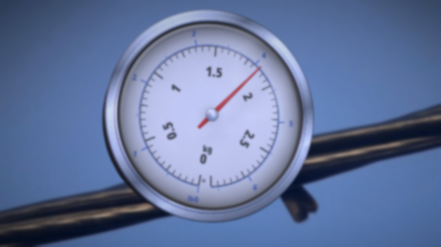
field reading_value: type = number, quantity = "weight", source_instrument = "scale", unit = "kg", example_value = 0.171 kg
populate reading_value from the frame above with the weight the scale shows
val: 1.85 kg
